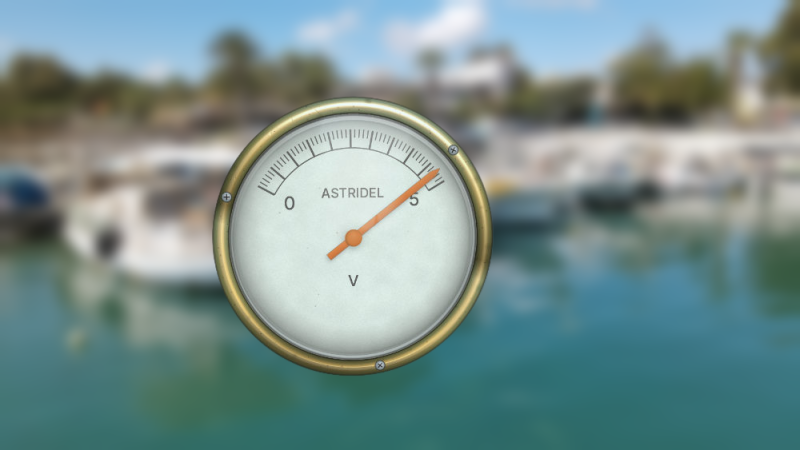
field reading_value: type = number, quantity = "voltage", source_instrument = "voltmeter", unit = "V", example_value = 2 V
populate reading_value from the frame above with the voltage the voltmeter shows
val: 4.7 V
